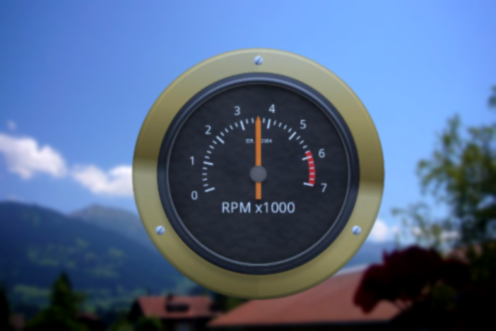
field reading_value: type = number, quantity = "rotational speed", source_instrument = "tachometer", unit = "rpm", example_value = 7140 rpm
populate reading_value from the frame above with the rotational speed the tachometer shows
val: 3600 rpm
